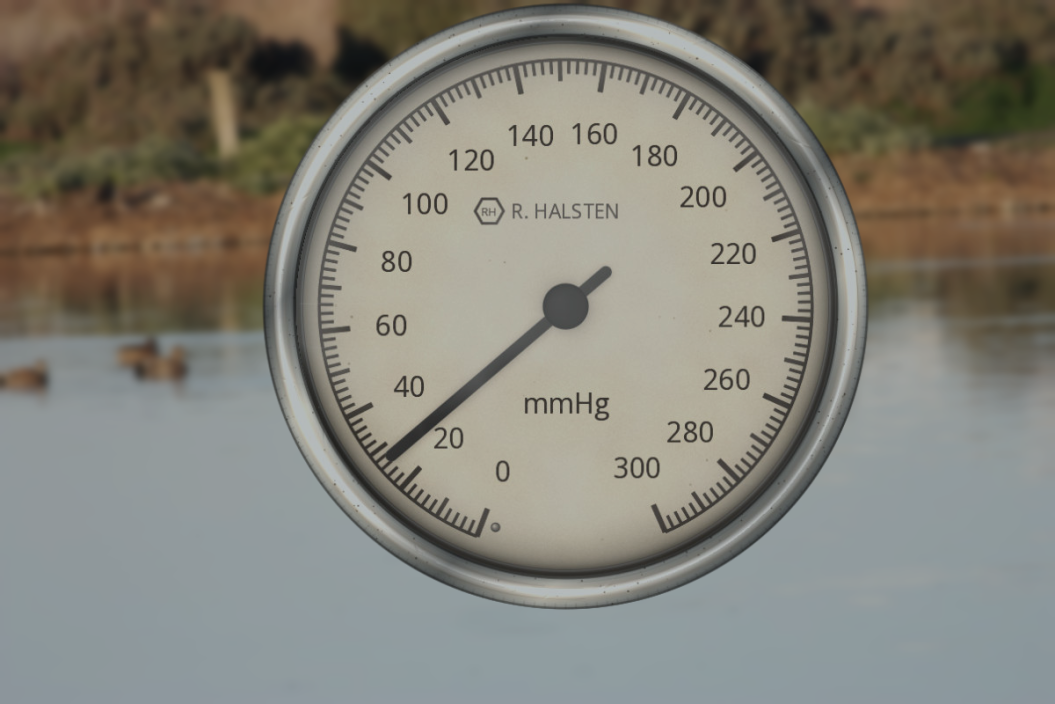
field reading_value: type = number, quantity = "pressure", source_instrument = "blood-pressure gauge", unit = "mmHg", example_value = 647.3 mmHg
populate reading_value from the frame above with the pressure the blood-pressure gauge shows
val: 27 mmHg
